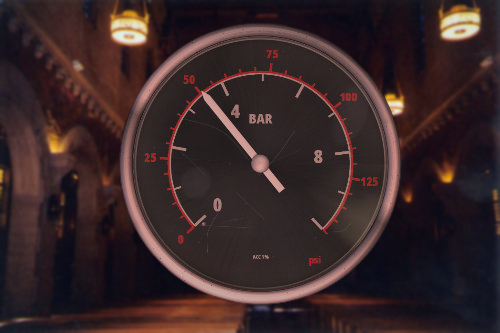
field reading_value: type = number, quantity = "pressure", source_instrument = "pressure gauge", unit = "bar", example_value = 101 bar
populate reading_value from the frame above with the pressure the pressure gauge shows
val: 3.5 bar
